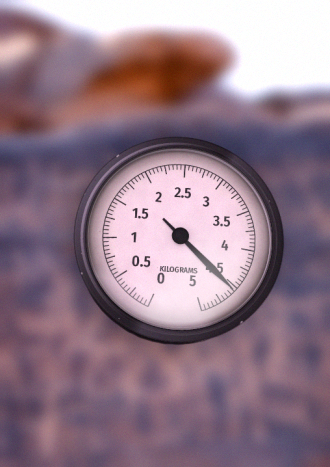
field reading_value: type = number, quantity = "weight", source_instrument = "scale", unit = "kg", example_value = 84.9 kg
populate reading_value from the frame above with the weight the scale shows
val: 4.55 kg
